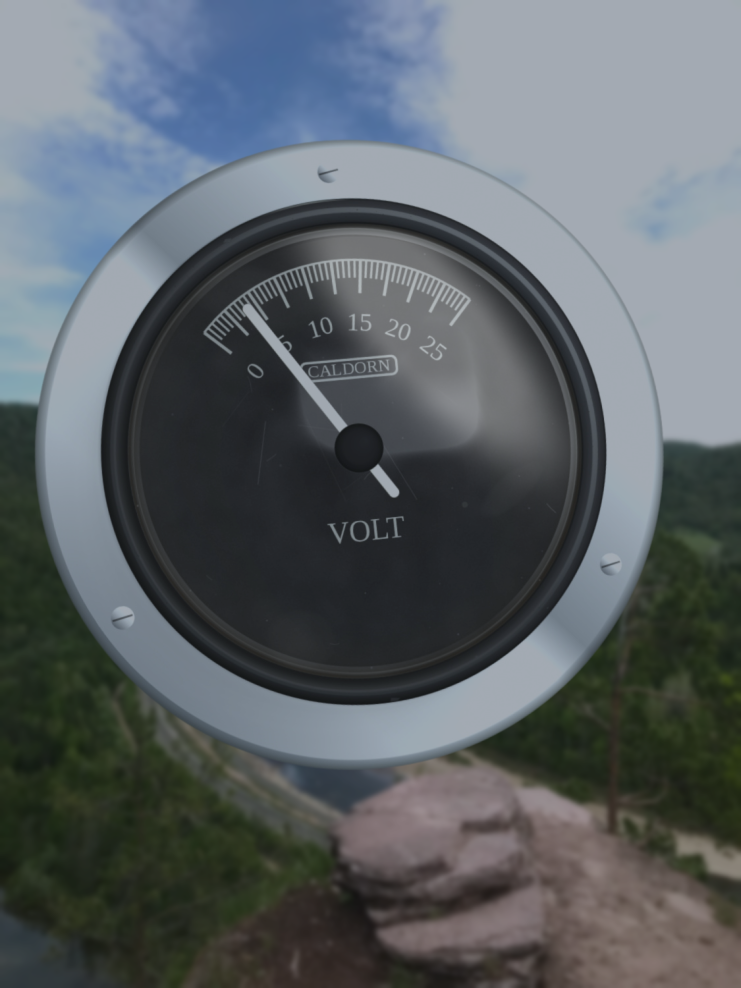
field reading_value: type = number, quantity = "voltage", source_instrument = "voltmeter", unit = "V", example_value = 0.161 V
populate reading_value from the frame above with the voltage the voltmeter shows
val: 4 V
